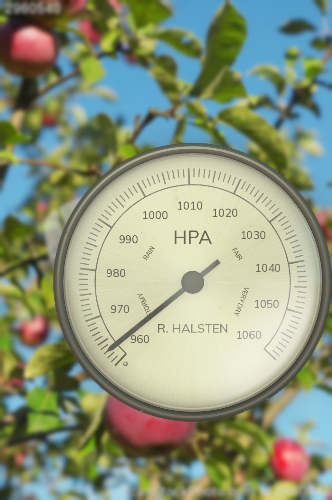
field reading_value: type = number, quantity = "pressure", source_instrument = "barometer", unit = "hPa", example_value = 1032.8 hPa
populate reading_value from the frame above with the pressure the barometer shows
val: 963 hPa
